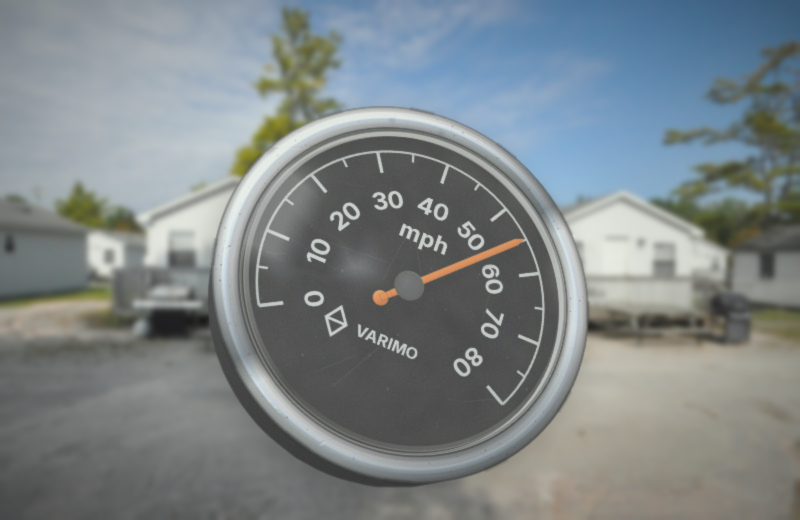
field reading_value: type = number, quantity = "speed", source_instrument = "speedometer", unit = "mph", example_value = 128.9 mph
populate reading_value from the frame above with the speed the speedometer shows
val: 55 mph
